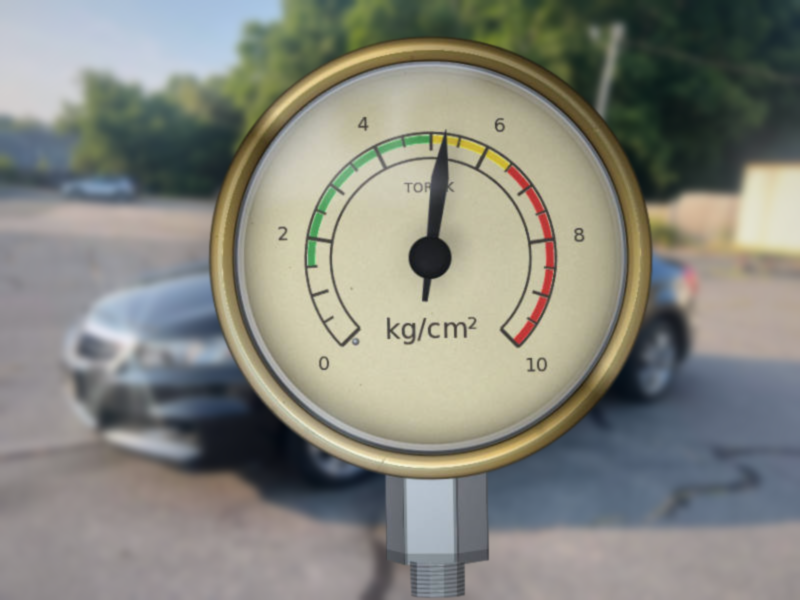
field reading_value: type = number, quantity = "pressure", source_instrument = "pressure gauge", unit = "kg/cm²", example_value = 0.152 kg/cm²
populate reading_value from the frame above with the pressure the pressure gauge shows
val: 5.25 kg/cm²
